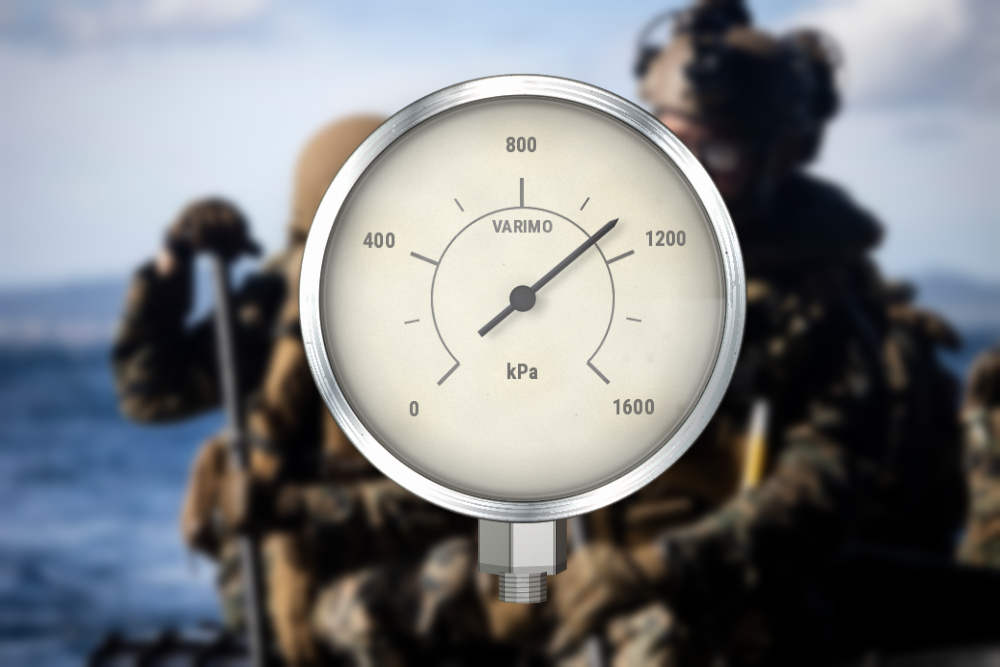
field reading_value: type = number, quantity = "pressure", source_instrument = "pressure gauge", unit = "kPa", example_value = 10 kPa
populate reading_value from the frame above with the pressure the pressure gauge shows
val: 1100 kPa
